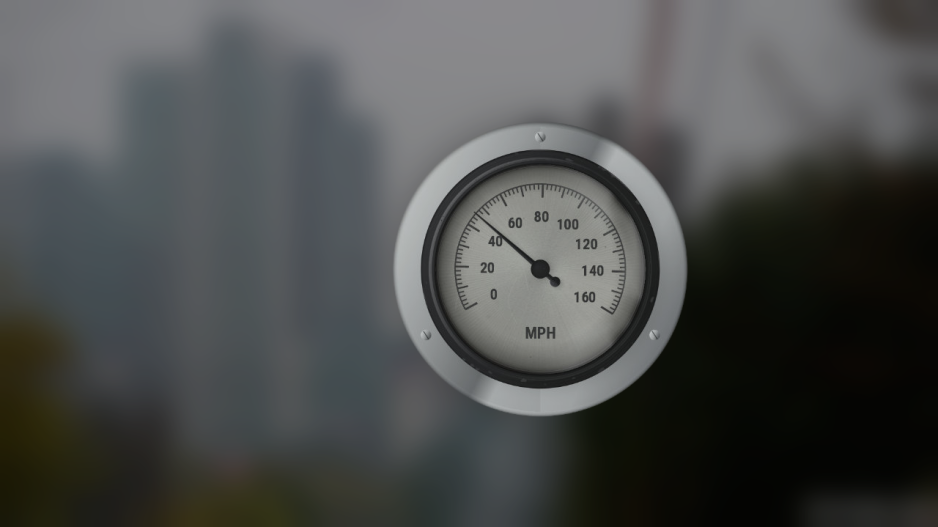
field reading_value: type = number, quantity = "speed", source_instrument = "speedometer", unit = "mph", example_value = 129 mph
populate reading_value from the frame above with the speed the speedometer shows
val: 46 mph
